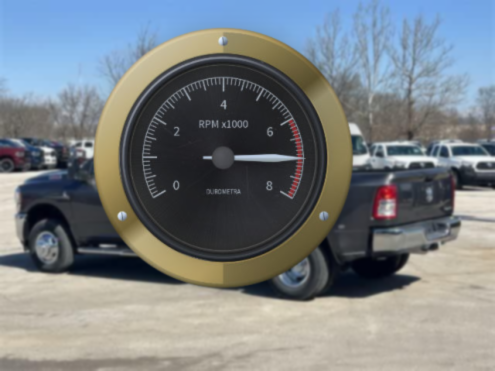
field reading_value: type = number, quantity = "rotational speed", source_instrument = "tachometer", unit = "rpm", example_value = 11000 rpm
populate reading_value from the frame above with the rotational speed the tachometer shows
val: 7000 rpm
